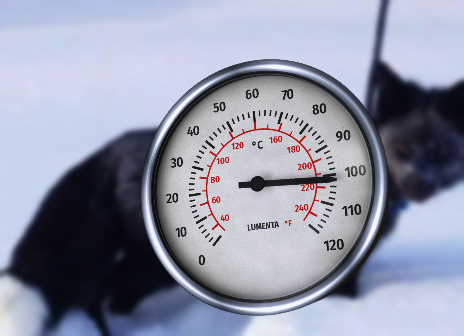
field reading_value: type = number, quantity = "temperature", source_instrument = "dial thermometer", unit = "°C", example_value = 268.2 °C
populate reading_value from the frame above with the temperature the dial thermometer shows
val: 102 °C
